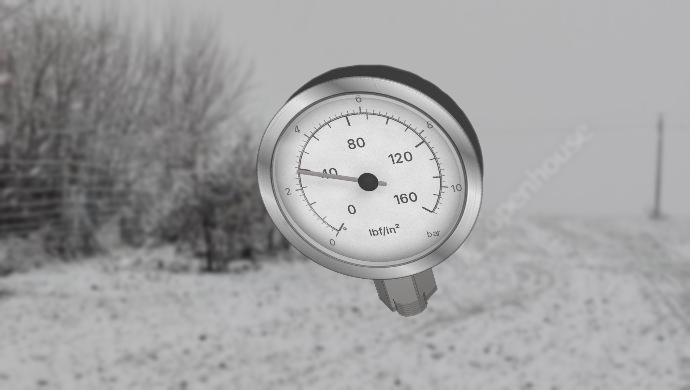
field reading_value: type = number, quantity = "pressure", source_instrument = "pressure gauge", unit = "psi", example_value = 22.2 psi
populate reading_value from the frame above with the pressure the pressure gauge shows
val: 40 psi
